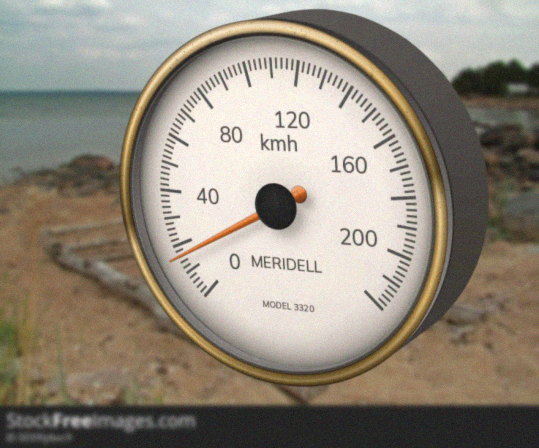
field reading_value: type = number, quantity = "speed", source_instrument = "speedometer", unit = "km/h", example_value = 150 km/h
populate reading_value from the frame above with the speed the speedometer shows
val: 16 km/h
